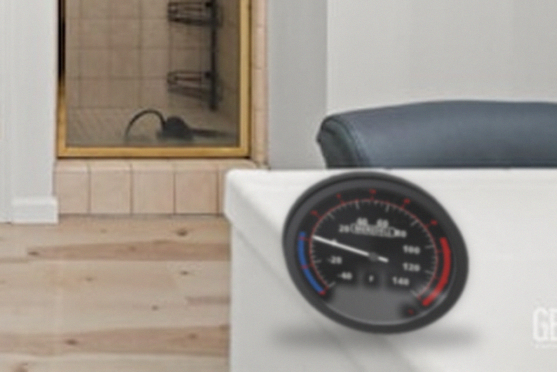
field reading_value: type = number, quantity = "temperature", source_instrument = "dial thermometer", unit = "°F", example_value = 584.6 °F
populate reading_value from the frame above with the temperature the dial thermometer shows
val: 0 °F
